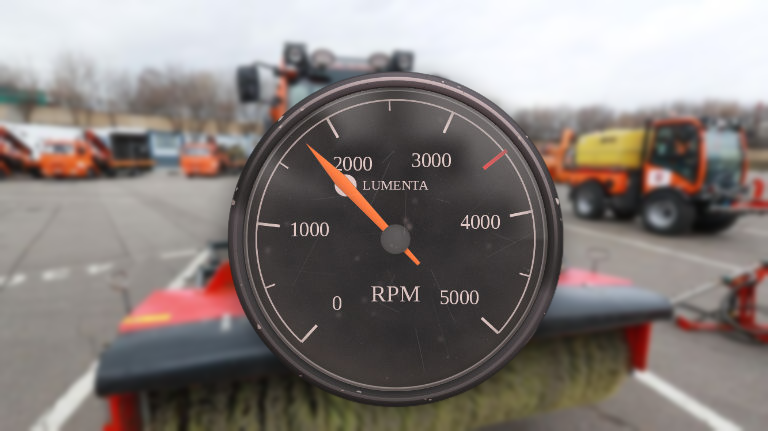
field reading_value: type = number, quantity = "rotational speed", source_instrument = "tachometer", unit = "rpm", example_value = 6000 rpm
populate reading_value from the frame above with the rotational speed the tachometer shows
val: 1750 rpm
